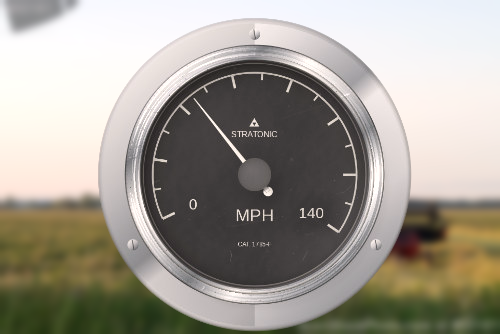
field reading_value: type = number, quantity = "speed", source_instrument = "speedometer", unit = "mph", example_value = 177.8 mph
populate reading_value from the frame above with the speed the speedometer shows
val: 45 mph
